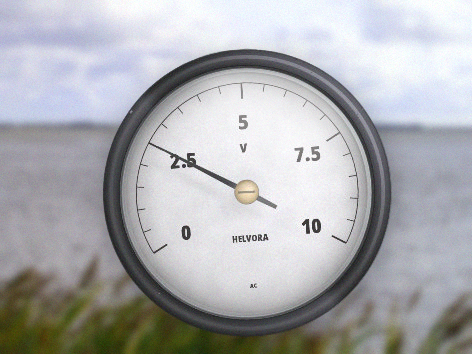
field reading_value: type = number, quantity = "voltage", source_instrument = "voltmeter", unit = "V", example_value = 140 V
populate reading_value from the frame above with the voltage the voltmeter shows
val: 2.5 V
